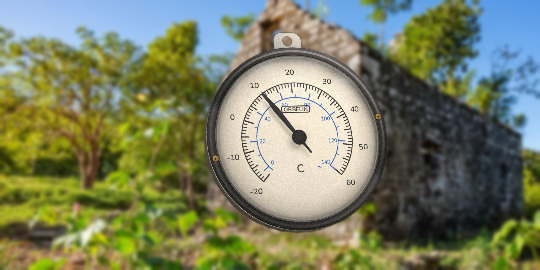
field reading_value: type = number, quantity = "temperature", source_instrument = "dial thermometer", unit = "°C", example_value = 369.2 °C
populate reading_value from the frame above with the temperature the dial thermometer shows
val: 10 °C
